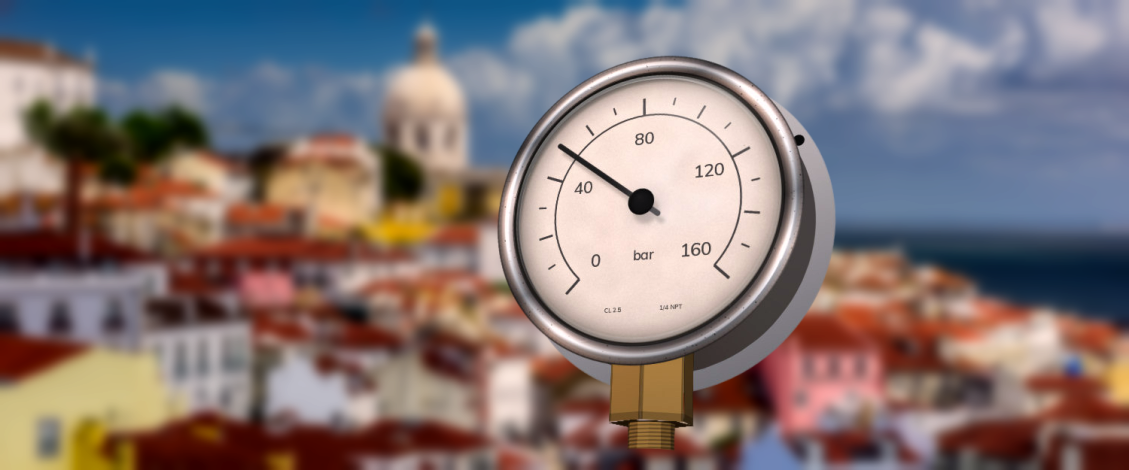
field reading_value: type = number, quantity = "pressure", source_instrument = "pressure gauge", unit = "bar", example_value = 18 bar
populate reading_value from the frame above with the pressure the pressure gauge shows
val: 50 bar
